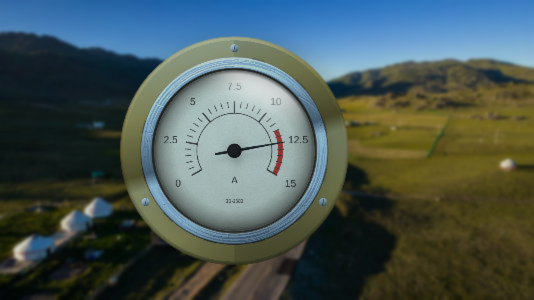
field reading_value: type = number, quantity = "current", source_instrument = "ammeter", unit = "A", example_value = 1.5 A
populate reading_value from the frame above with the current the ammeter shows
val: 12.5 A
